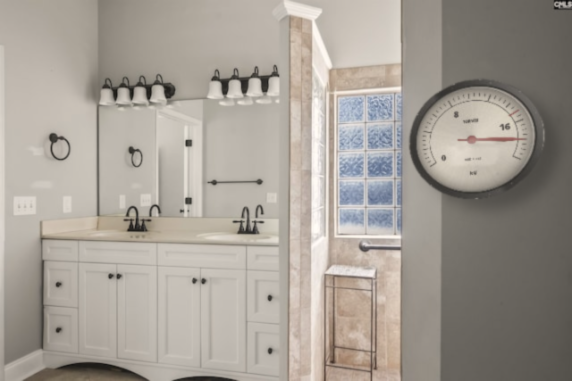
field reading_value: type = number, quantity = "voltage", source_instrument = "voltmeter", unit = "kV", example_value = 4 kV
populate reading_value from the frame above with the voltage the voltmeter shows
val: 18 kV
